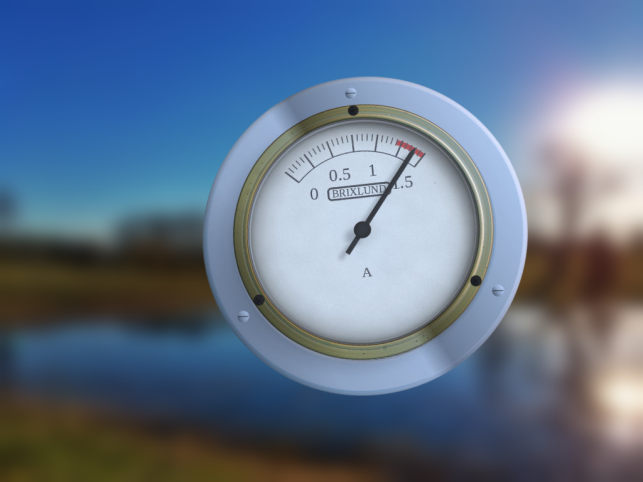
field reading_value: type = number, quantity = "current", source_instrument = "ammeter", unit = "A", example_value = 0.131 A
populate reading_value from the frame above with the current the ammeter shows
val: 1.4 A
